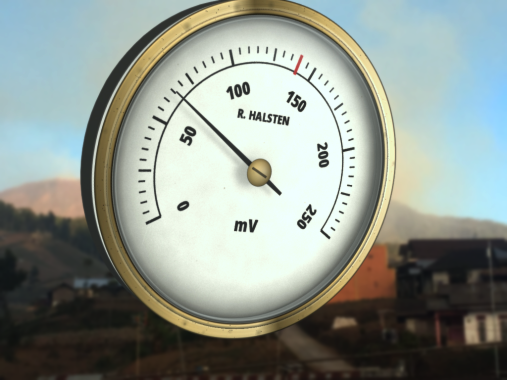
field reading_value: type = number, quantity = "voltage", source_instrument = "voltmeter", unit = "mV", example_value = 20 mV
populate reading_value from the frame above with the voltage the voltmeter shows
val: 65 mV
